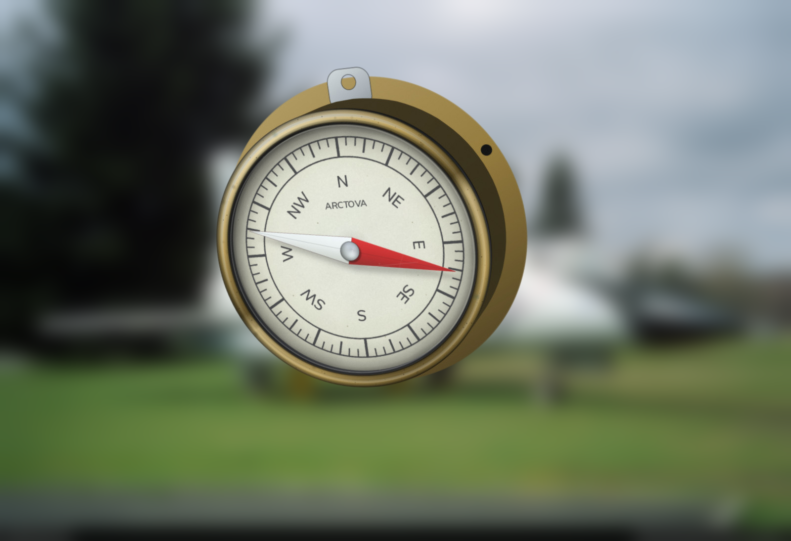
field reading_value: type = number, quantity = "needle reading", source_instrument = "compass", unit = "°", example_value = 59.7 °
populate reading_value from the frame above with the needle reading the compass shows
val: 105 °
